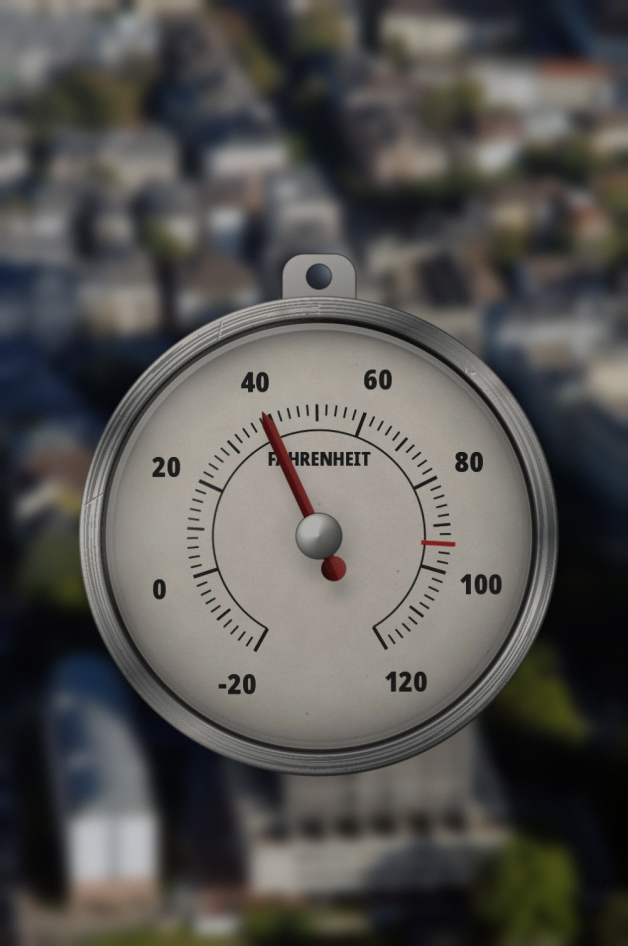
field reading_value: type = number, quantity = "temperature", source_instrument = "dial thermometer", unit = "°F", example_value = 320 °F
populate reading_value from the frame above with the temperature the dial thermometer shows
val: 39 °F
